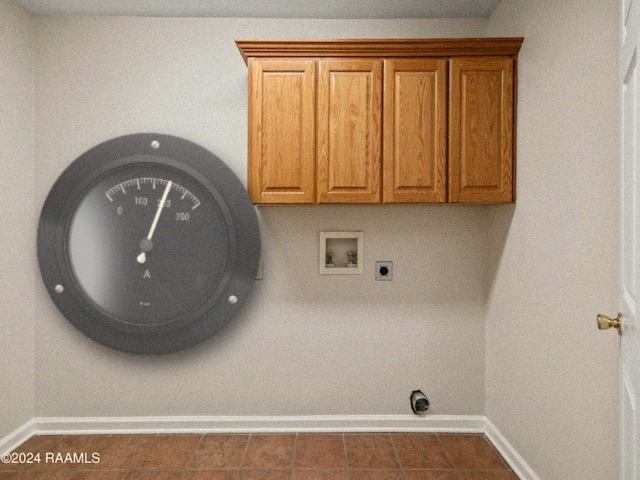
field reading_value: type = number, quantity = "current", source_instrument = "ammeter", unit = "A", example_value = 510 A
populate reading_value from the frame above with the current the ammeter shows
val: 200 A
